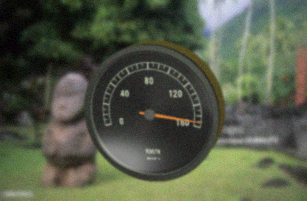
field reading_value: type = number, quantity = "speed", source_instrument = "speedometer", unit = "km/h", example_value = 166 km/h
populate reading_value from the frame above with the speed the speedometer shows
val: 155 km/h
